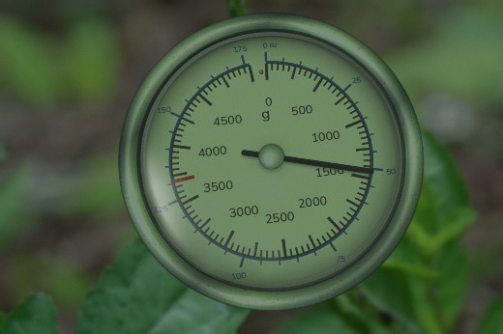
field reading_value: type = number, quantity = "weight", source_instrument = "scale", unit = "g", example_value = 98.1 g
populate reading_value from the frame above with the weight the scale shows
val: 1450 g
